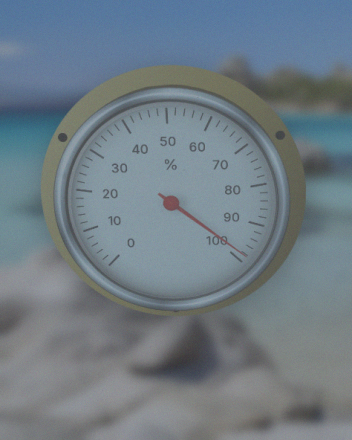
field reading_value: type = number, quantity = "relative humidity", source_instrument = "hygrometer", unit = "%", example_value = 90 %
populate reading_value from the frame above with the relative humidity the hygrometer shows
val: 98 %
